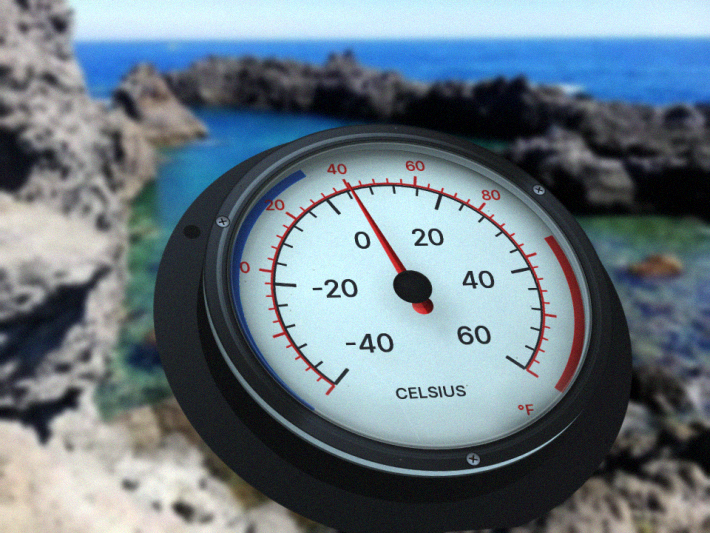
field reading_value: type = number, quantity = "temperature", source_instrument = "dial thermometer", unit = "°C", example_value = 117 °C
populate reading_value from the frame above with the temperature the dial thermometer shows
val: 4 °C
